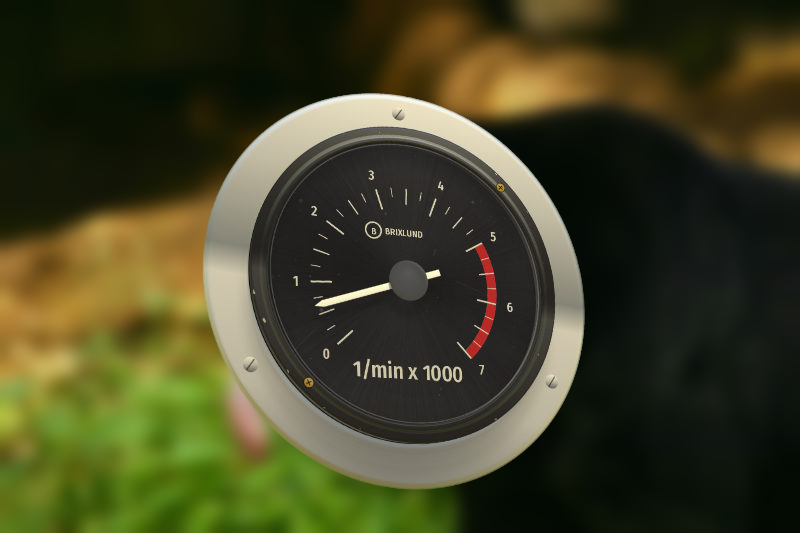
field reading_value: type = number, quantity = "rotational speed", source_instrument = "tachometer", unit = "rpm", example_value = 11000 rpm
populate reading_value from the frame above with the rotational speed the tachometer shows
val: 625 rpm
